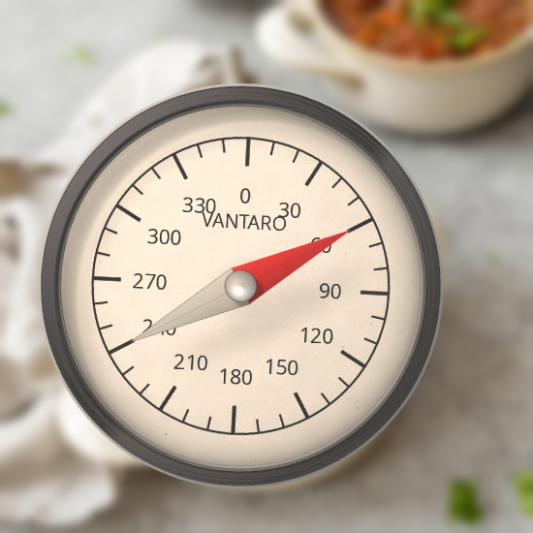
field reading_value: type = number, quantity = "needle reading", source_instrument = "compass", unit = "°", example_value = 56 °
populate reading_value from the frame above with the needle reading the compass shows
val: 60 °
